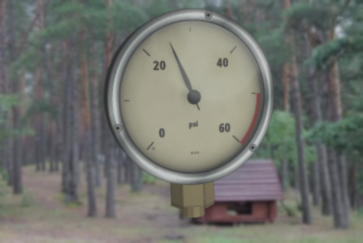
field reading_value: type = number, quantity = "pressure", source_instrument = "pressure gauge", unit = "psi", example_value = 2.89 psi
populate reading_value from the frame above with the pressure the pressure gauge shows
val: 25 psi
